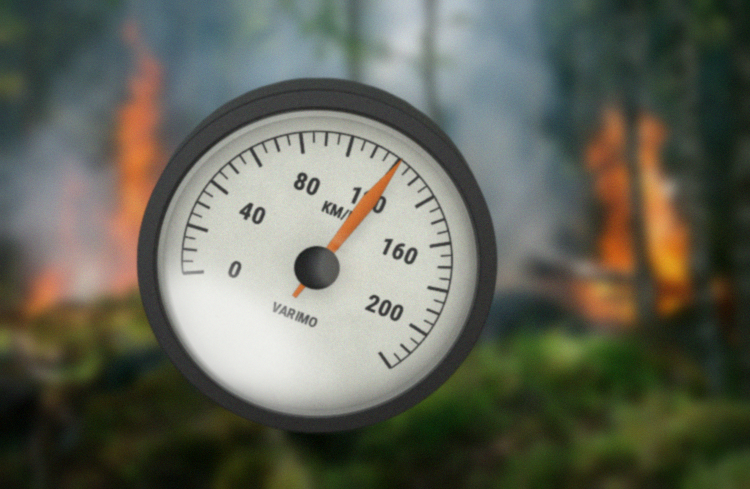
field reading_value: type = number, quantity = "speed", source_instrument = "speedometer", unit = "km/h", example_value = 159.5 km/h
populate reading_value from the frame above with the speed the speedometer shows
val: 120 km/h
